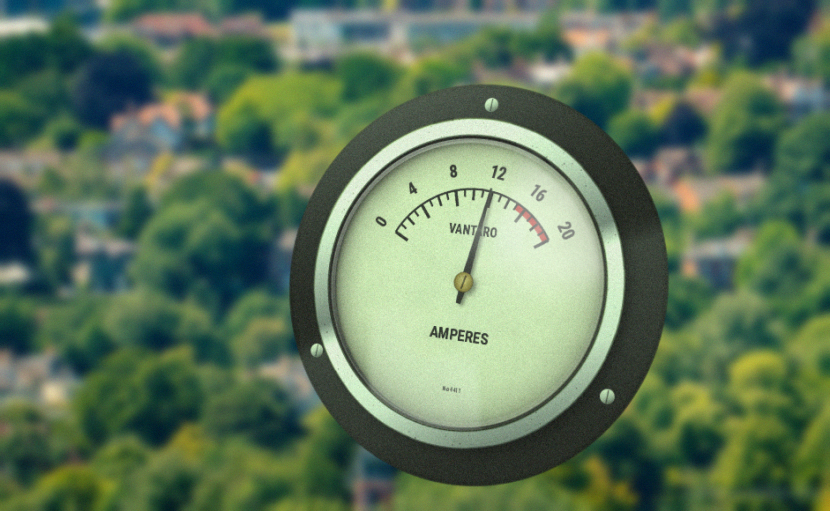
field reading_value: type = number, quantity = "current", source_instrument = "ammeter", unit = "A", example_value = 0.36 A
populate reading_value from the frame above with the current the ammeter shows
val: 12 A
